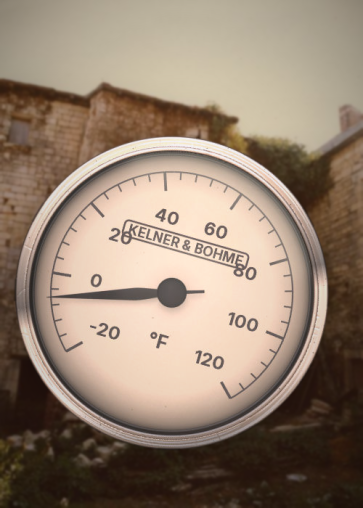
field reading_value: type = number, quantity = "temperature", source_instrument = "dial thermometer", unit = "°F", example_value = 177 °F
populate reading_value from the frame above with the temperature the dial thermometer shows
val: -6 °F
